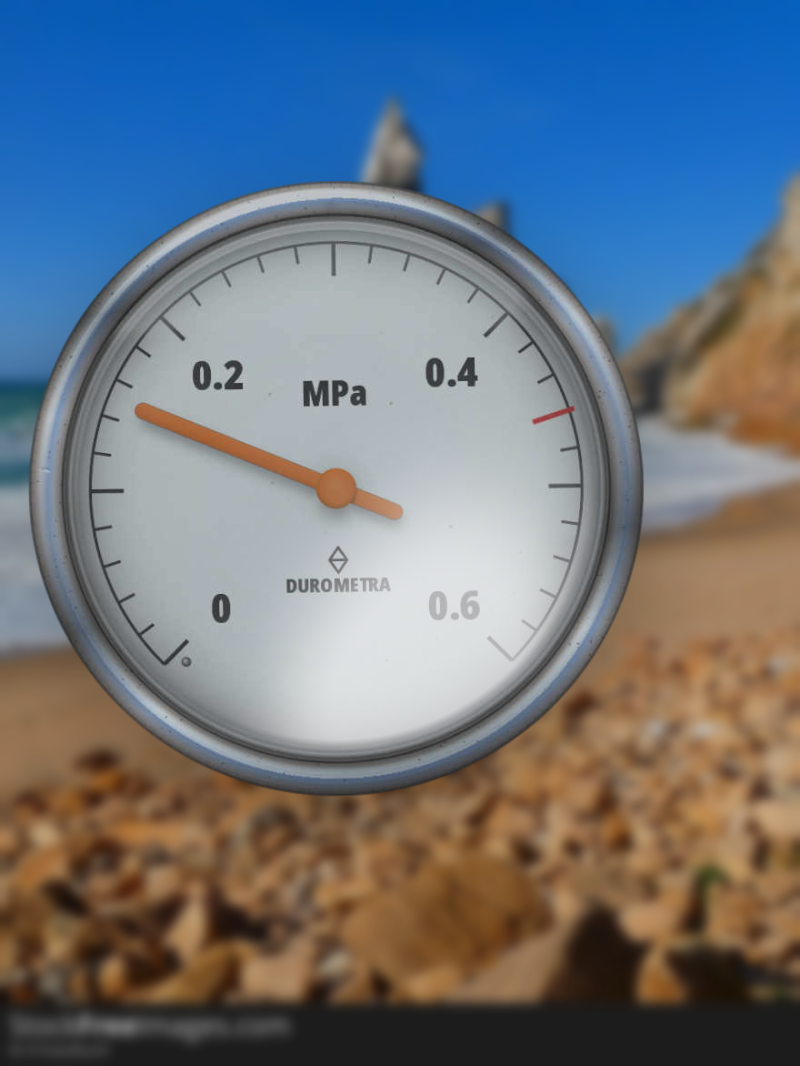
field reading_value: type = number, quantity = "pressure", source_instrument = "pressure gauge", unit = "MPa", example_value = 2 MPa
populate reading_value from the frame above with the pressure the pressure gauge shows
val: 0.15 MPa
